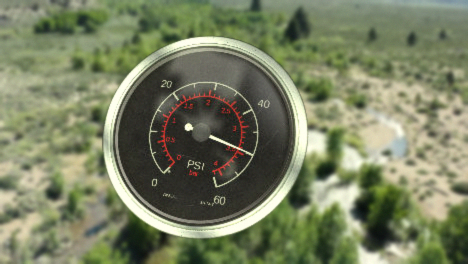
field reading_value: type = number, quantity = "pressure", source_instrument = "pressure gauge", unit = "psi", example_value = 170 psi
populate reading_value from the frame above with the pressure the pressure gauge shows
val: 50 psi
